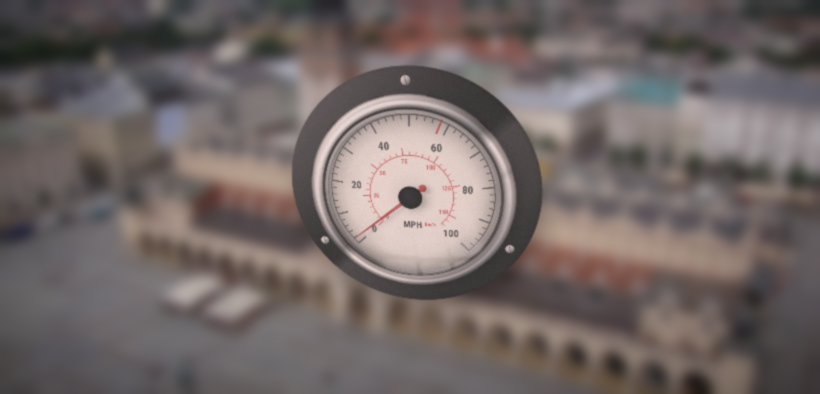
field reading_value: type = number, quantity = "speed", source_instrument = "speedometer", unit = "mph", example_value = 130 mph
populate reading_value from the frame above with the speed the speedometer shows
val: 2 mph
